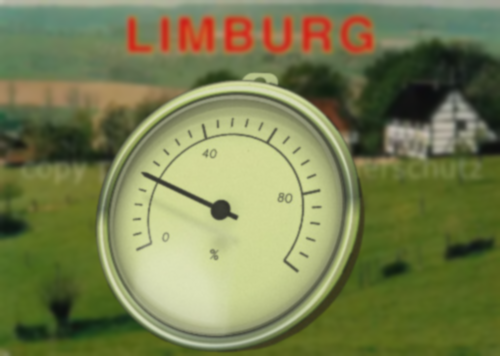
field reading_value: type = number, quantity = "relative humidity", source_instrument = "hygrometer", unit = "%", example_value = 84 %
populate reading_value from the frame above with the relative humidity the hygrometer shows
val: 20 %
